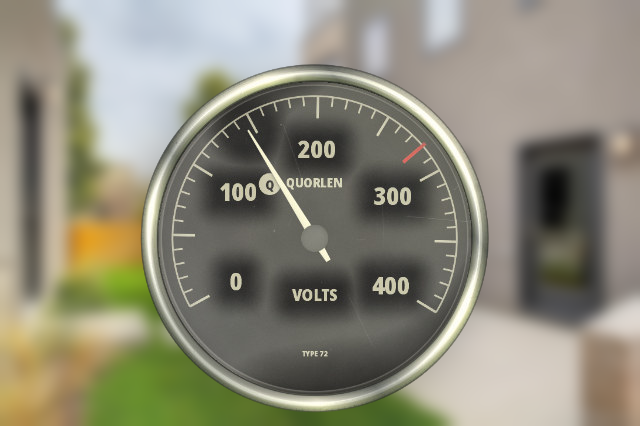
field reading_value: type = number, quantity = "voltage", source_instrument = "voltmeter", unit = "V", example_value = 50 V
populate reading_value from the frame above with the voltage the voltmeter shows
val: 145 V
